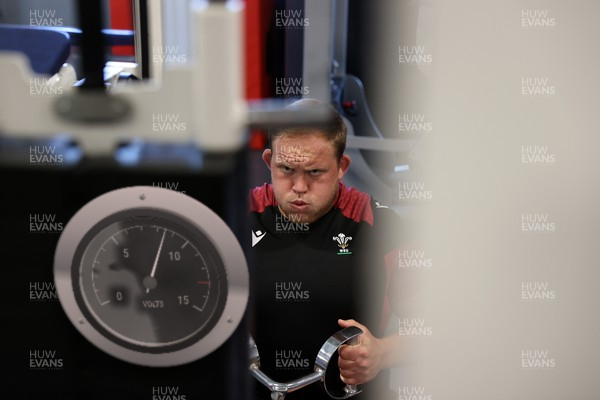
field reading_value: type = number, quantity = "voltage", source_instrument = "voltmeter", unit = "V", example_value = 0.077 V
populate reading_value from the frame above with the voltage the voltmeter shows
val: 8.5 V
